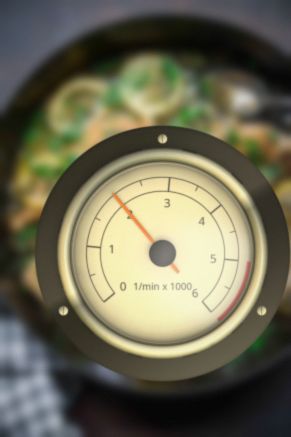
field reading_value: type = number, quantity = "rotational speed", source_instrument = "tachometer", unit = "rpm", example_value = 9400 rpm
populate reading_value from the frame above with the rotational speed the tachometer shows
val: 2000 rpm
